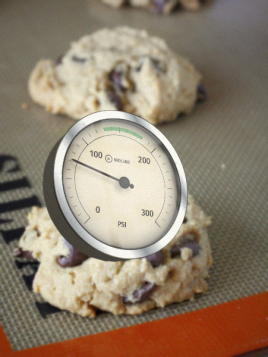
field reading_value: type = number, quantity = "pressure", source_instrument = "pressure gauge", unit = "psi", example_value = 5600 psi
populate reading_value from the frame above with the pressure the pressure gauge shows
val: 70 psi
